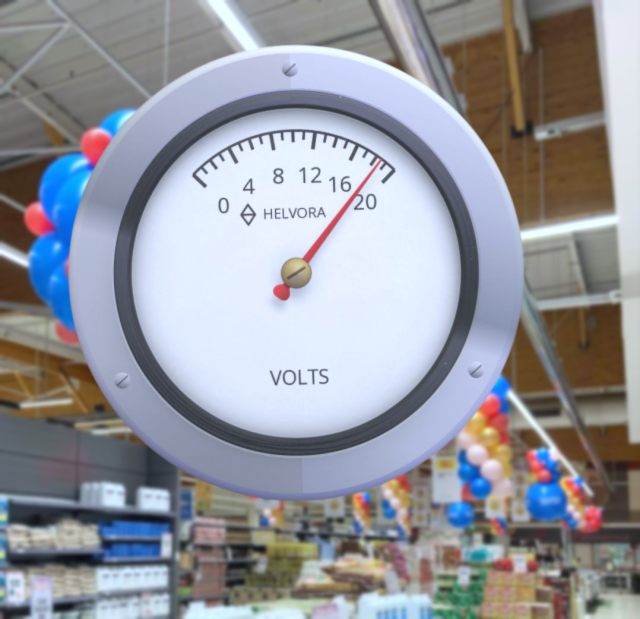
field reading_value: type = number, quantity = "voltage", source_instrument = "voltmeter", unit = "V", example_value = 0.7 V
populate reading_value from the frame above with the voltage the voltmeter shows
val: 18.5 V
